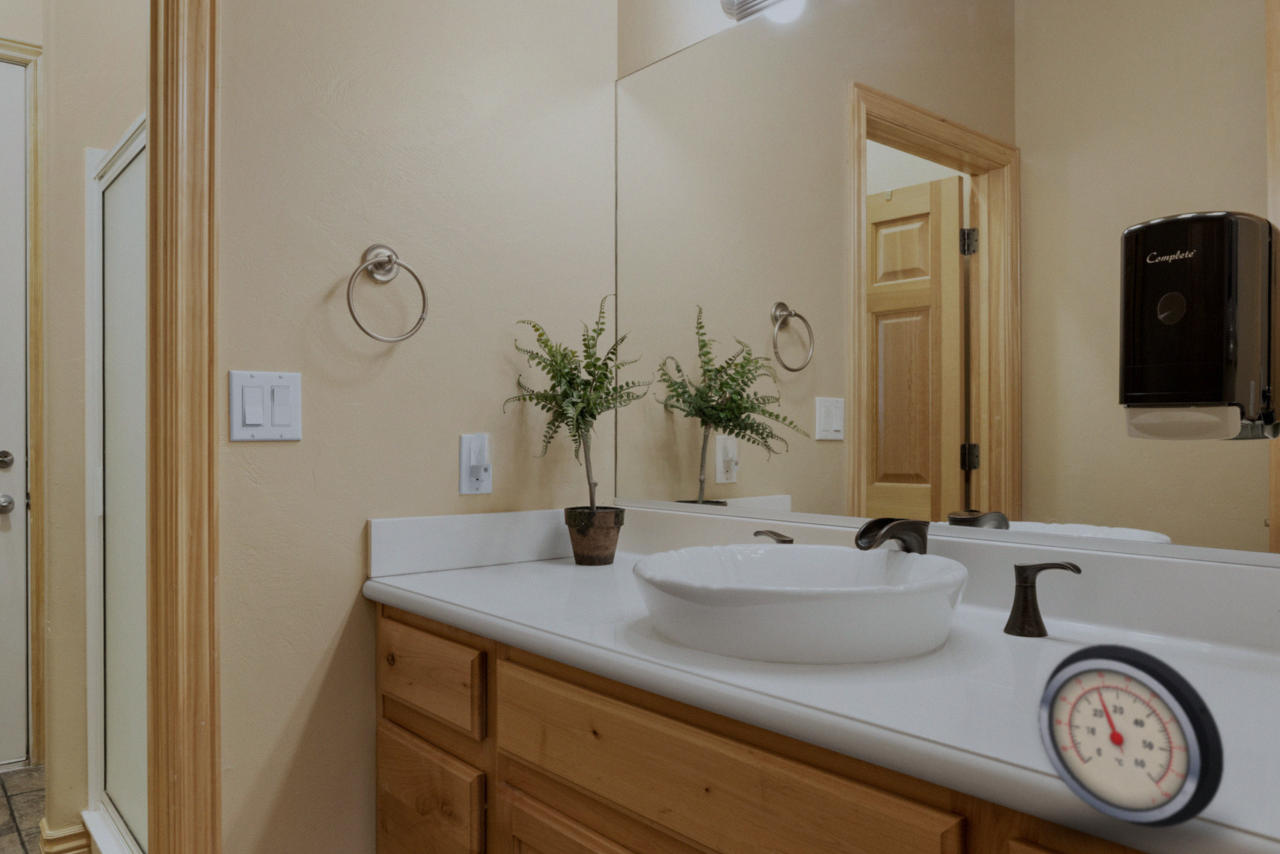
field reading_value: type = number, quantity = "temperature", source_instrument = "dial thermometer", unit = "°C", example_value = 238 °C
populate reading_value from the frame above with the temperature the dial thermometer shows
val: 25 °C
